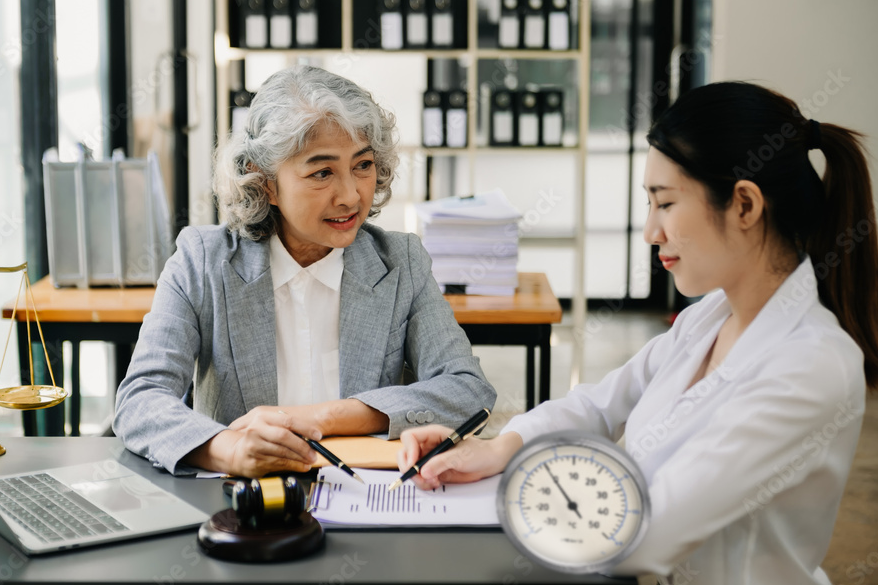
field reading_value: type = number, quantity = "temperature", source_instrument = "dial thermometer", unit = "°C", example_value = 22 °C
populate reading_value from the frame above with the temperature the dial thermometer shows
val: 0 °C
